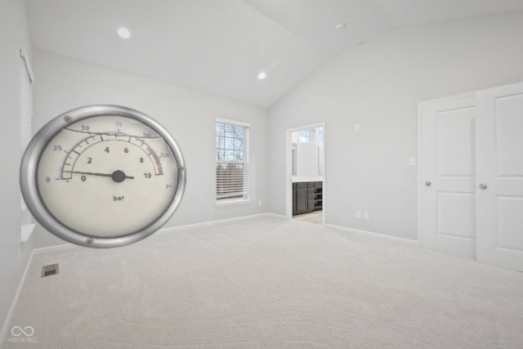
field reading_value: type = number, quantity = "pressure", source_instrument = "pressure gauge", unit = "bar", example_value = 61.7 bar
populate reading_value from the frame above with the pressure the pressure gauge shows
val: 0.5 bar
